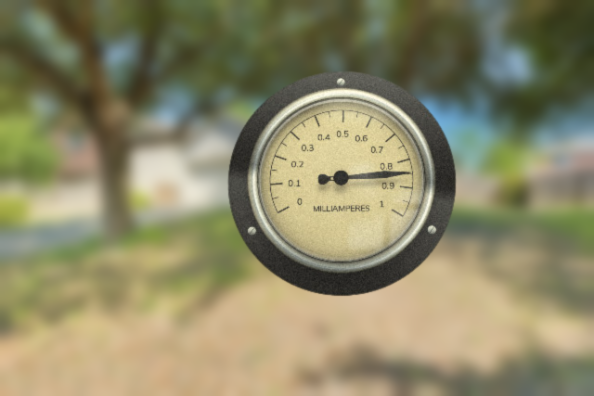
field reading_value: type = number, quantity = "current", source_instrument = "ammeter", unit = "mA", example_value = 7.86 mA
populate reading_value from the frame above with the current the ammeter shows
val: 0.85 mA
